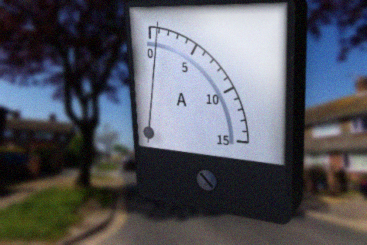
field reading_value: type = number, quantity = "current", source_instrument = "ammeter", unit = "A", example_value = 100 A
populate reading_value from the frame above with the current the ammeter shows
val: 1 A
